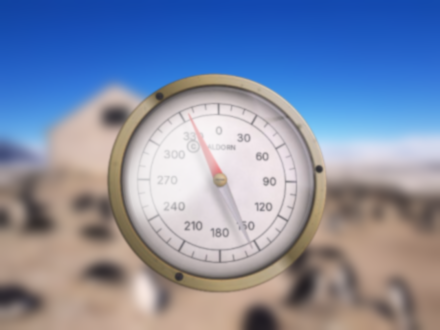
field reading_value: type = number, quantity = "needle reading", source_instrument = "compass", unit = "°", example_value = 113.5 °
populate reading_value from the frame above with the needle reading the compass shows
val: 335 °
